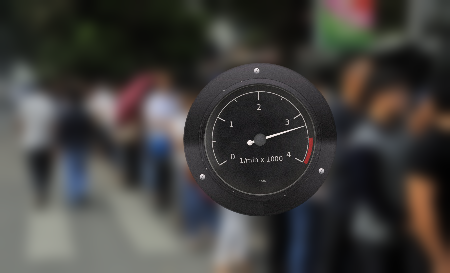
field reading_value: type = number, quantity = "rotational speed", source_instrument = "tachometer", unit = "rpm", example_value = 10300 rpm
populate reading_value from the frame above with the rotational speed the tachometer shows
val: 3250 rpm
